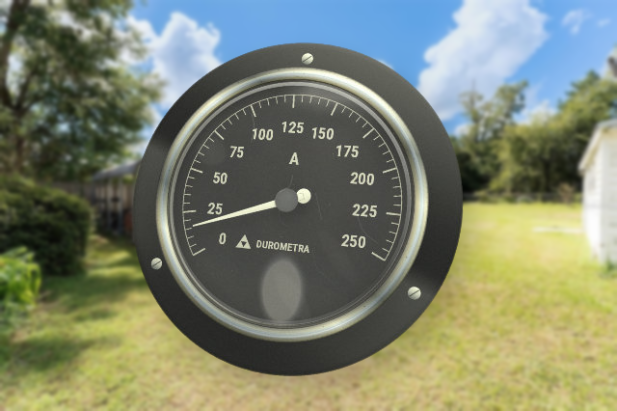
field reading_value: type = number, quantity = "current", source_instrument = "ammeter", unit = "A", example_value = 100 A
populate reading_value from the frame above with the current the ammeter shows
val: 15 A
